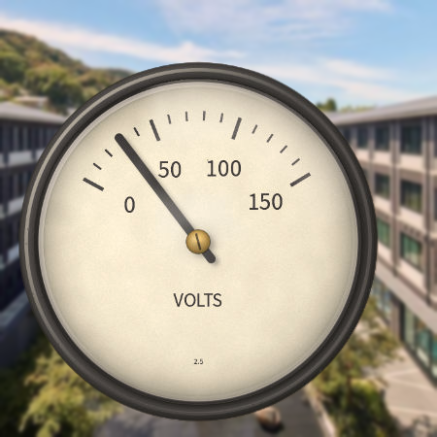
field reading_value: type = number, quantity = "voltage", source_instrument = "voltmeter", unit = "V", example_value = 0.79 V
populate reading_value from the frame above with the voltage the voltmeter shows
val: 30 V
